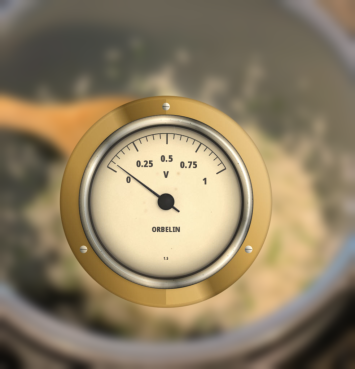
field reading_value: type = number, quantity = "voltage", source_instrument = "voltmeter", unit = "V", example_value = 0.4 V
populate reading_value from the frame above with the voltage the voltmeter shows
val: 0.05 V
